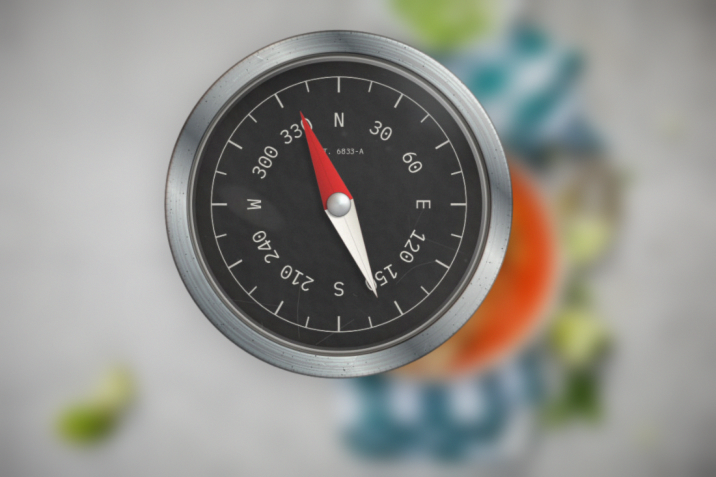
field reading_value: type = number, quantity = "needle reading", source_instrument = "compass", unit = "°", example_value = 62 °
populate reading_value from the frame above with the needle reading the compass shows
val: 337.5 °
